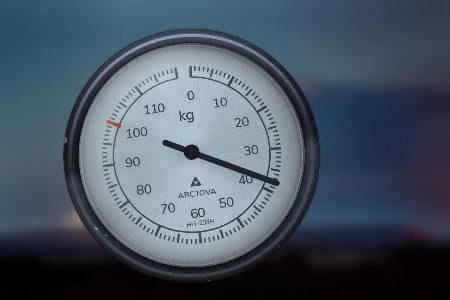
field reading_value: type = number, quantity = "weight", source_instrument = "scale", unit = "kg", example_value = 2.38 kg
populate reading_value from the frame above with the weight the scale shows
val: 38 kg
